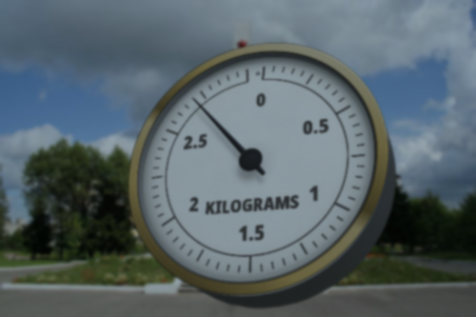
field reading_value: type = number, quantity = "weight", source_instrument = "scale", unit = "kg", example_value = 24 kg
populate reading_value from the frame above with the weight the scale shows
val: 2.7 kg
